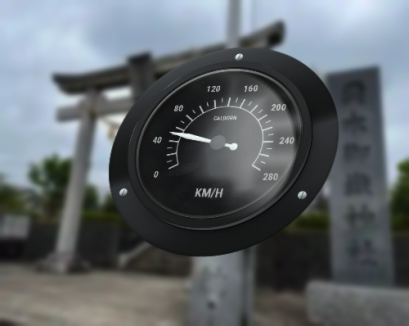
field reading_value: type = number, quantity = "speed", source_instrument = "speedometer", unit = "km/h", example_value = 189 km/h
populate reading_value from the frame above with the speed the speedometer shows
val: 50 km/h
